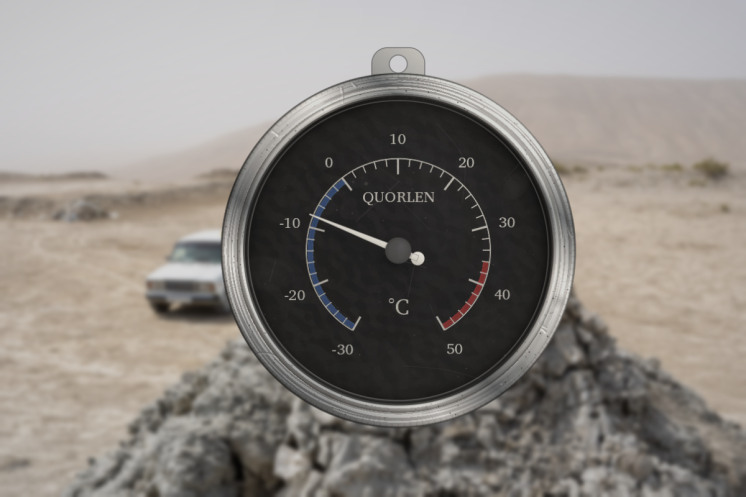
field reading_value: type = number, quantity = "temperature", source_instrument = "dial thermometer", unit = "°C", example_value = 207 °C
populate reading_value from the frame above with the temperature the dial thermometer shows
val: -8 °C
